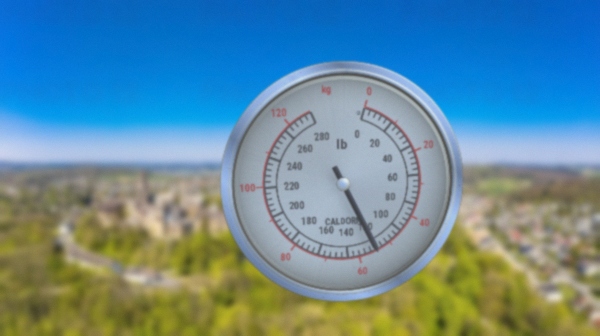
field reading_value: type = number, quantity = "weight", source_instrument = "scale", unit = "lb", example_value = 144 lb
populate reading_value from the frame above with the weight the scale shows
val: 120 lb
